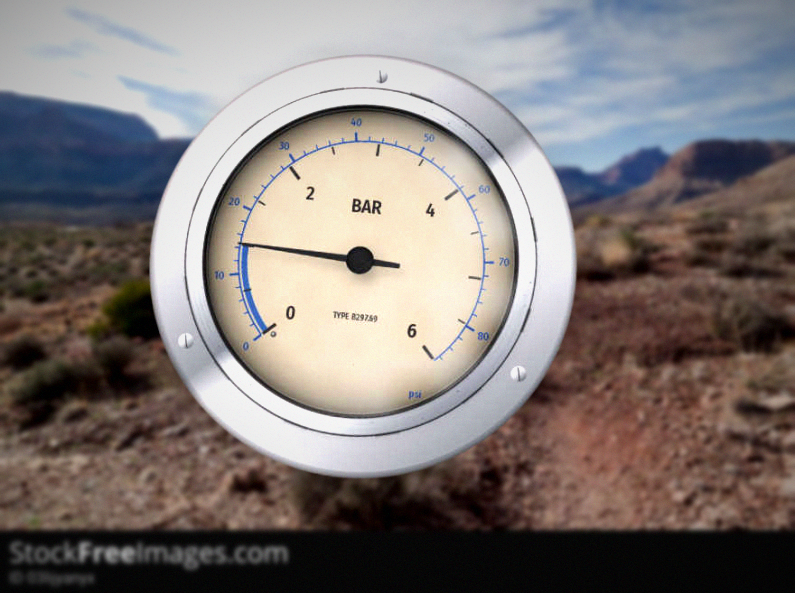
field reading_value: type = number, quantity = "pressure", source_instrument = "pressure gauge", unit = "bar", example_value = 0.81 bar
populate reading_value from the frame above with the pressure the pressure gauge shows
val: 1 bar
